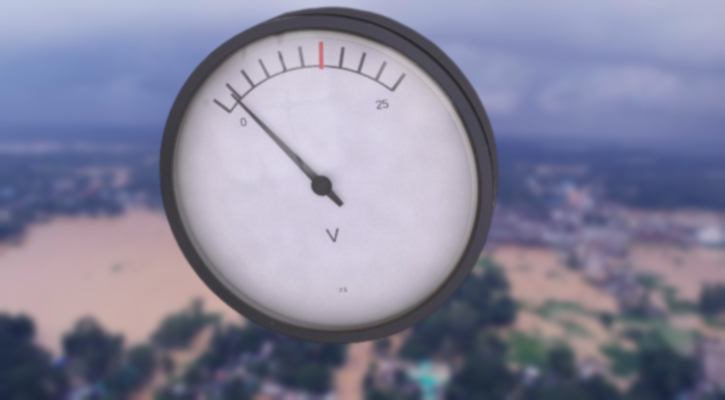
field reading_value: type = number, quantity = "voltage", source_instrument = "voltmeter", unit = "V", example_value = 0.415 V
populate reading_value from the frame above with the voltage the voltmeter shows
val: 2.5 V
